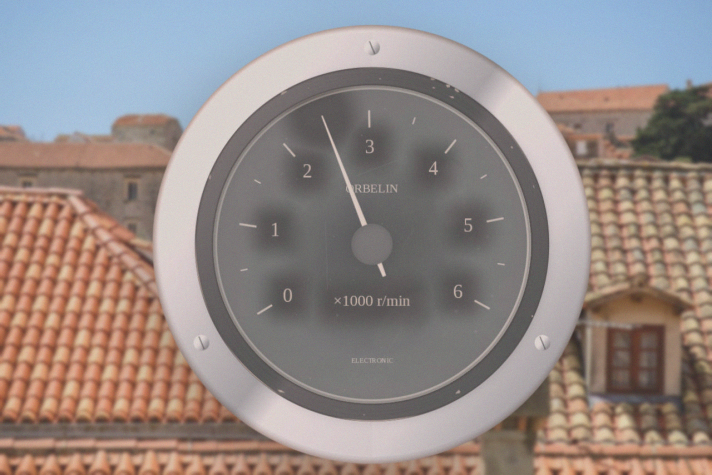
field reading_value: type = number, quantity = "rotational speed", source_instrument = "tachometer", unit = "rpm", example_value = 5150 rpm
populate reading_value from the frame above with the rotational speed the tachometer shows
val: 2500 rpm
